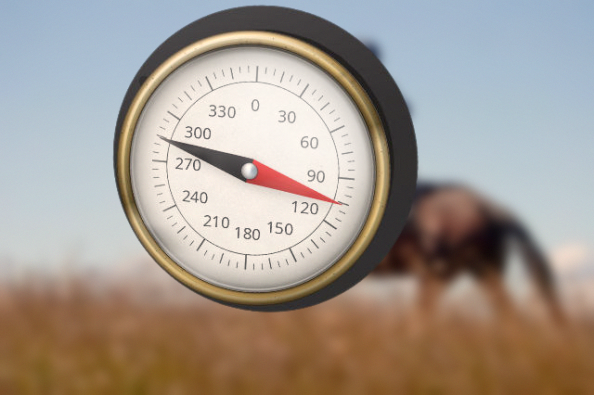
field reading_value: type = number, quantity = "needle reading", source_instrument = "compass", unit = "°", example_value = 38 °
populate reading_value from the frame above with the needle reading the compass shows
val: 105 °
